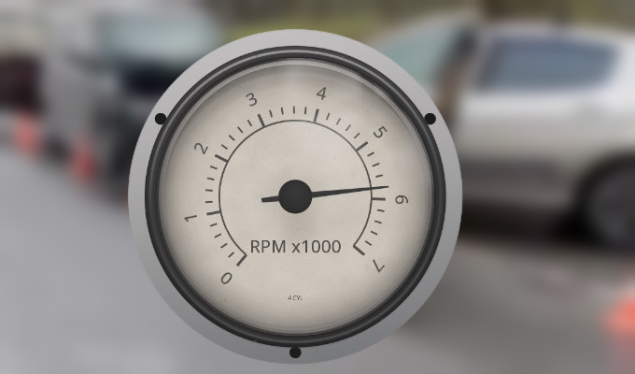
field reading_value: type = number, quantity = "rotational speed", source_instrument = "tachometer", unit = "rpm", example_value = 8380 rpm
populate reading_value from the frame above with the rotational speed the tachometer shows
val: 5800 rpm
